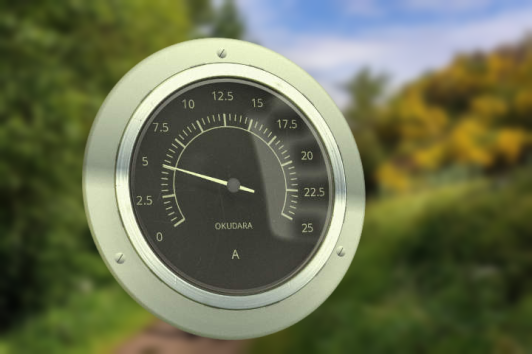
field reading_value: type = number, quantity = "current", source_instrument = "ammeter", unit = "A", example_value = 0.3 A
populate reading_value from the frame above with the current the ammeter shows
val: 5 A
